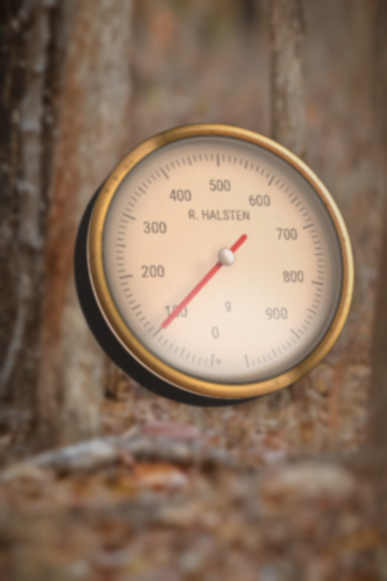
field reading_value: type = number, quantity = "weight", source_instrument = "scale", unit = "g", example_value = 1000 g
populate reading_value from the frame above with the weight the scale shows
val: 100 g
